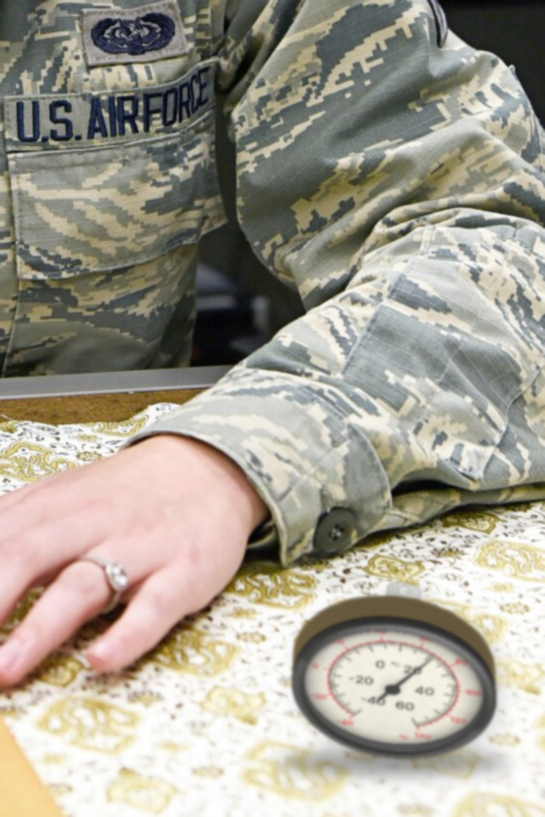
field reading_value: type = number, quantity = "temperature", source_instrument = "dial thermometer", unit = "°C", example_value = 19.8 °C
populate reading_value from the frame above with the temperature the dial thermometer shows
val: 20 °C
